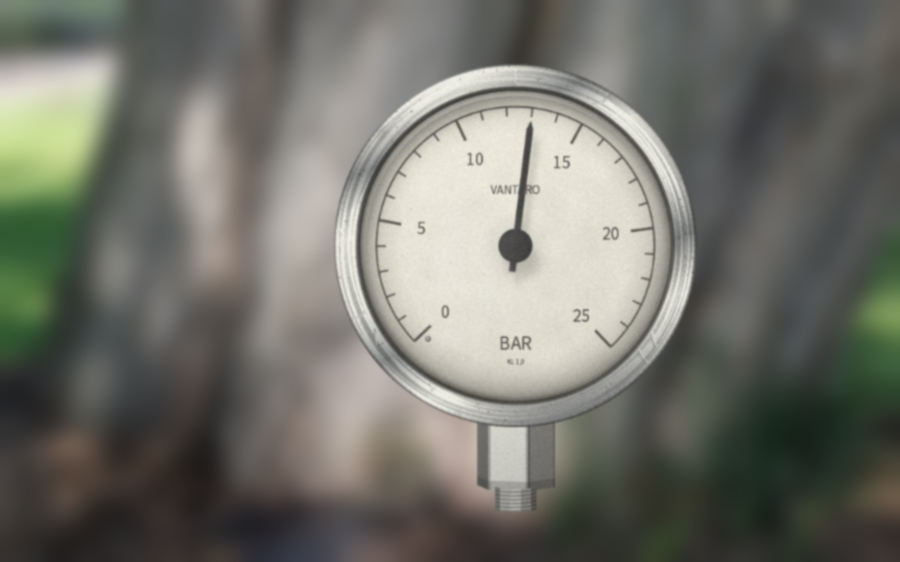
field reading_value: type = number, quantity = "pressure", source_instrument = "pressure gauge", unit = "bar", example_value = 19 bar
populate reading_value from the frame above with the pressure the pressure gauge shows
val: 13 bar
